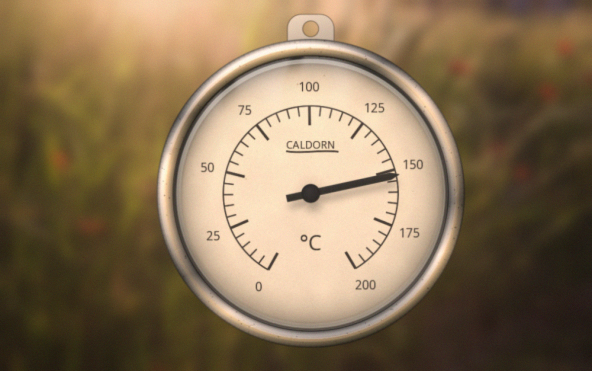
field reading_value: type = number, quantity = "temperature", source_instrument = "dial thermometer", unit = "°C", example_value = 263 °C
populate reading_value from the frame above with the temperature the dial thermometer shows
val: 152.5 °C
